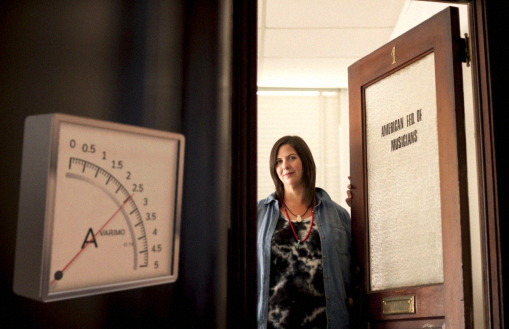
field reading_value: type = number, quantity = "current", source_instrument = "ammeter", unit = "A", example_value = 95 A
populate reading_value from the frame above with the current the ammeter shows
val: 2.5 A
